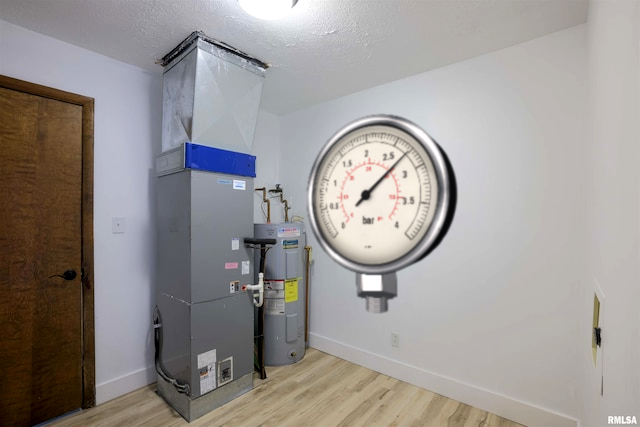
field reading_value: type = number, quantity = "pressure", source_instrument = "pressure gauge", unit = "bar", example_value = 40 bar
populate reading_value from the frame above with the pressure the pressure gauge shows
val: 2.75 bar
